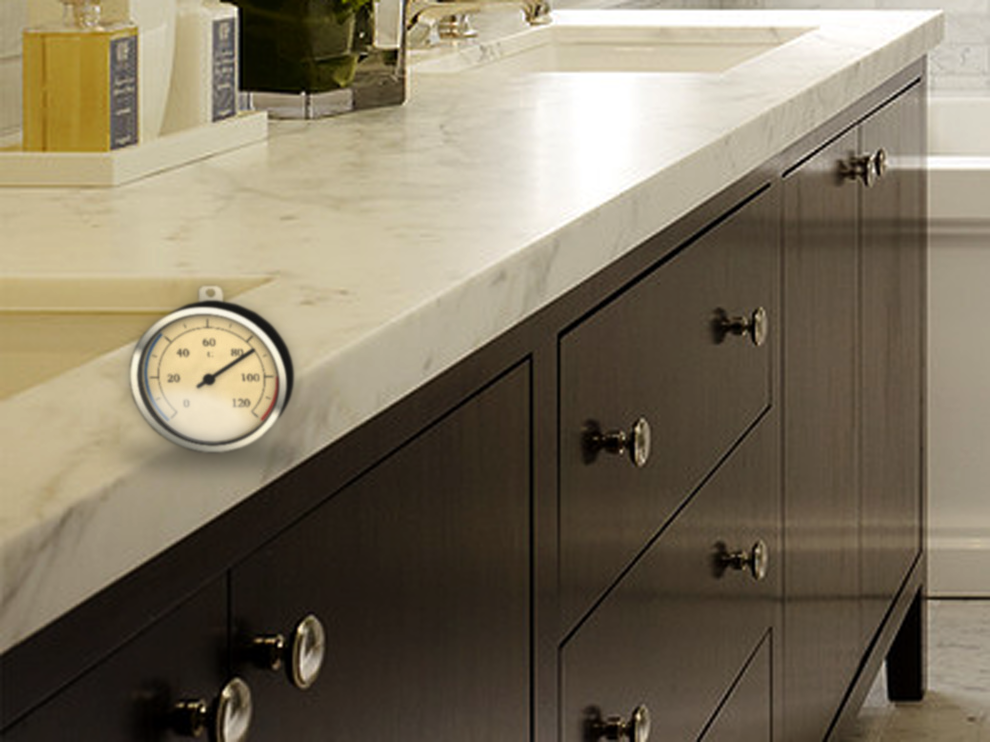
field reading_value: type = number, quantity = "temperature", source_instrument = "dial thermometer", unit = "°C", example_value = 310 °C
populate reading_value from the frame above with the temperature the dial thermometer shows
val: 85 °C
